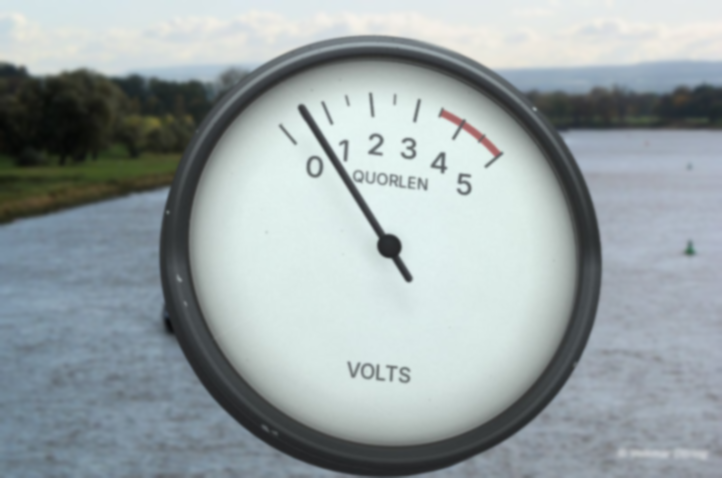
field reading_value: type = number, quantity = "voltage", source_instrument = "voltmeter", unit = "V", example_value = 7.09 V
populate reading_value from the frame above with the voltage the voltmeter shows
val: 0.5 V
